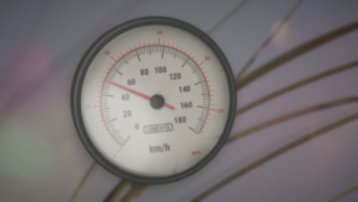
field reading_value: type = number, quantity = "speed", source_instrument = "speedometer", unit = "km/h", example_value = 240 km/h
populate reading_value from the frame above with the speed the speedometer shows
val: 50 km/h
